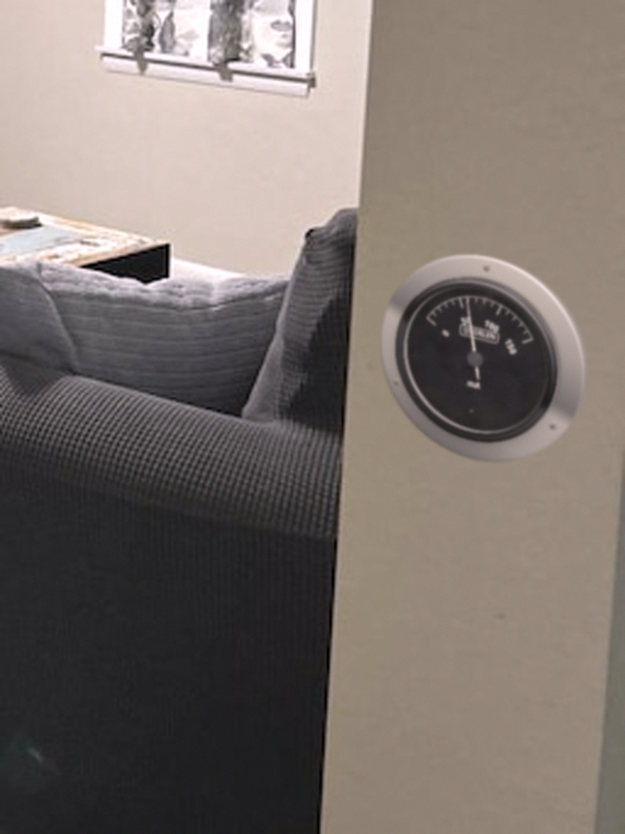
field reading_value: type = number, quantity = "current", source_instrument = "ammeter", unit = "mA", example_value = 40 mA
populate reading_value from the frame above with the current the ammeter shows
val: 60 mA
